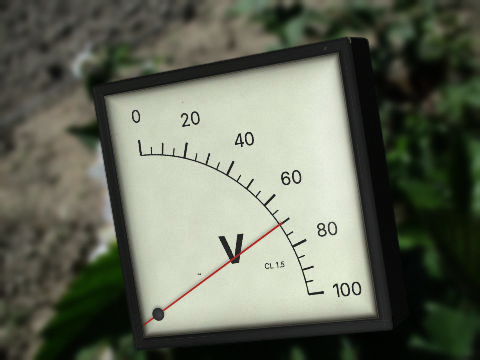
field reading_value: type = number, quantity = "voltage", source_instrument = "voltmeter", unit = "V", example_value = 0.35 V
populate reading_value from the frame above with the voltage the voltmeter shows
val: 70 V
